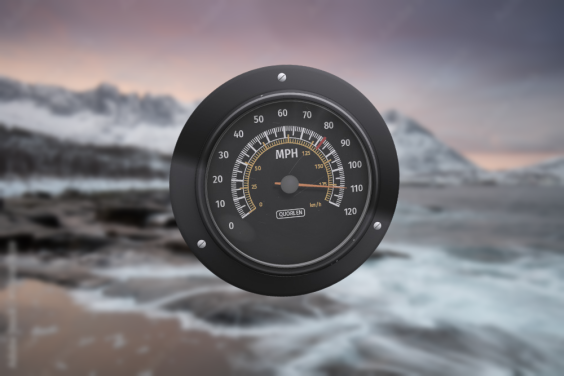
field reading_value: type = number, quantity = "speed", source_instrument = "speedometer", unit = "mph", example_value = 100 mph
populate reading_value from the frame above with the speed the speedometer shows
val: 110 mph
